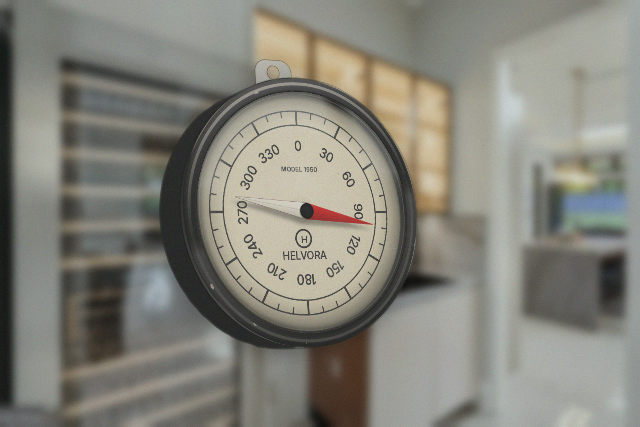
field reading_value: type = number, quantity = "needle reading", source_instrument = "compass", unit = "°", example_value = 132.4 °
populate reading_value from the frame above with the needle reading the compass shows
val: 100 °
